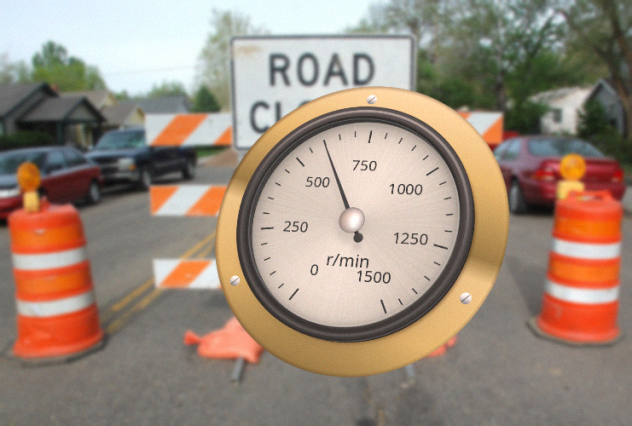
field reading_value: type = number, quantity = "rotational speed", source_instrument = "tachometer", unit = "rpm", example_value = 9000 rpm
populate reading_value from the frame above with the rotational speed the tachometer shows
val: 600 rpm
